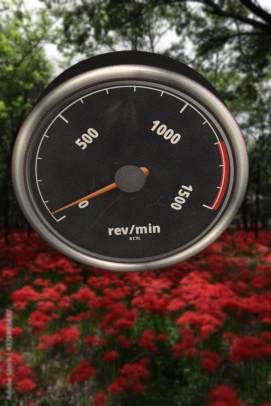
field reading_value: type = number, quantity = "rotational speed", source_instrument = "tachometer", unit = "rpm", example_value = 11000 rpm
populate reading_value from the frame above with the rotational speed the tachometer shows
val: 50 rpm
